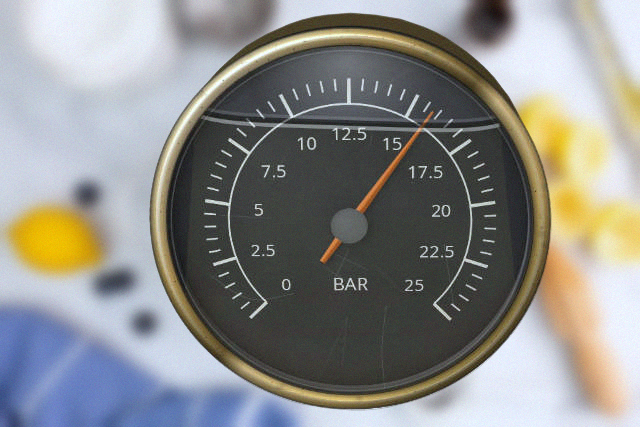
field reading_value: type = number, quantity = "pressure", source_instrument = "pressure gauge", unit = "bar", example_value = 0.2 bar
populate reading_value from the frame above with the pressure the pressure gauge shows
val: 15.75 bar
